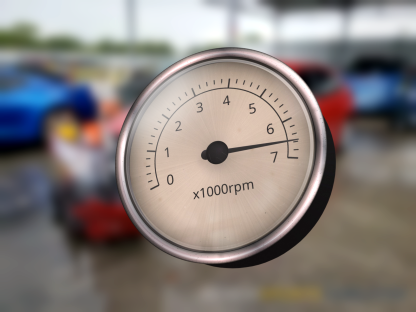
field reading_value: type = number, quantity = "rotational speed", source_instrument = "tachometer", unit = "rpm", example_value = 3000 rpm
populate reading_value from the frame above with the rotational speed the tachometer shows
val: 6600 rpm
